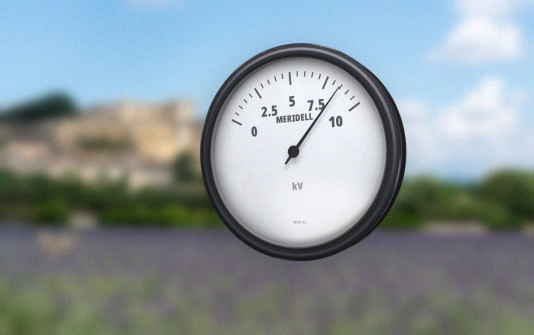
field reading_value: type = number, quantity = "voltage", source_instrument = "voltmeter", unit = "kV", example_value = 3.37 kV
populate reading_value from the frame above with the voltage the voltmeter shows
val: 8.5 kV
